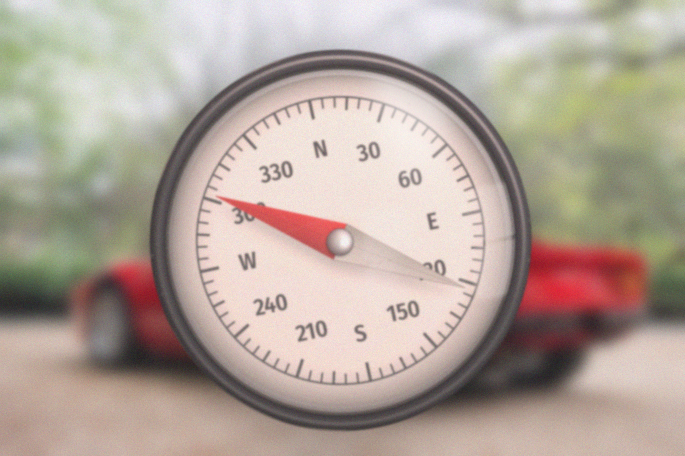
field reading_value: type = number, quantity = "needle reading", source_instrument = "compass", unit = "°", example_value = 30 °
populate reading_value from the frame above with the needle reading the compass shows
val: 302.5 °
